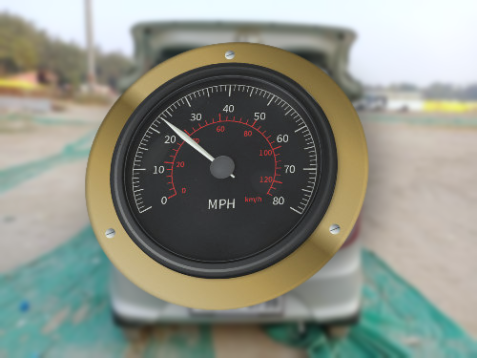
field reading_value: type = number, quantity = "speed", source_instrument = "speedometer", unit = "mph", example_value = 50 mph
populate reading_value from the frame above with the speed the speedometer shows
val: 23 mph
